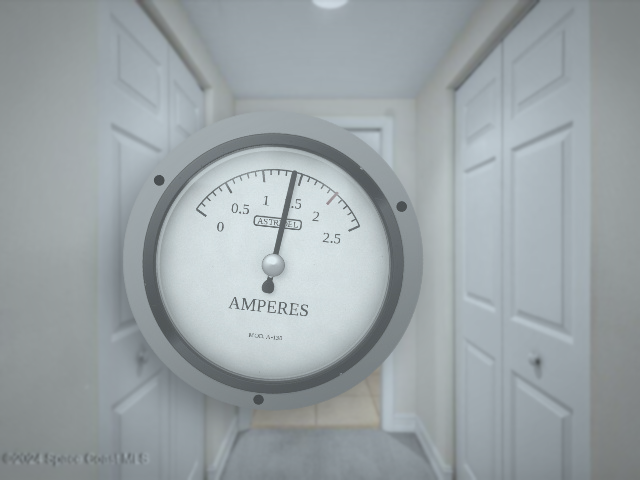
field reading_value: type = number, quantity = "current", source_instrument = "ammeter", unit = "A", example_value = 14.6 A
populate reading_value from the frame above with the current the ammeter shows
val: 1.4 A
